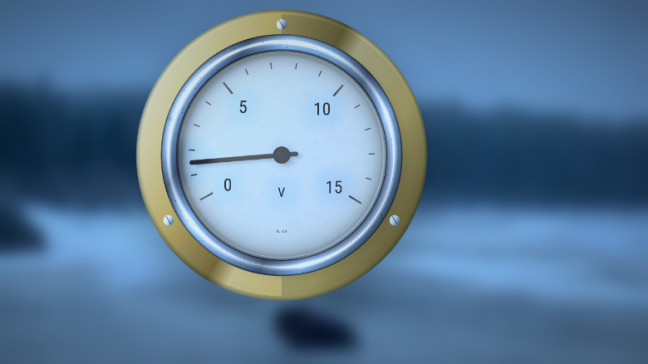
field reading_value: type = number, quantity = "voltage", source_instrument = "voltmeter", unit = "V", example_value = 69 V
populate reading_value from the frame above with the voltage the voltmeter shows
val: 1.5 V
